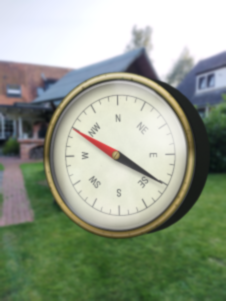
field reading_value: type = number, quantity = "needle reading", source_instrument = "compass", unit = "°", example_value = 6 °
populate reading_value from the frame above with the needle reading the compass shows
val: 300 °
